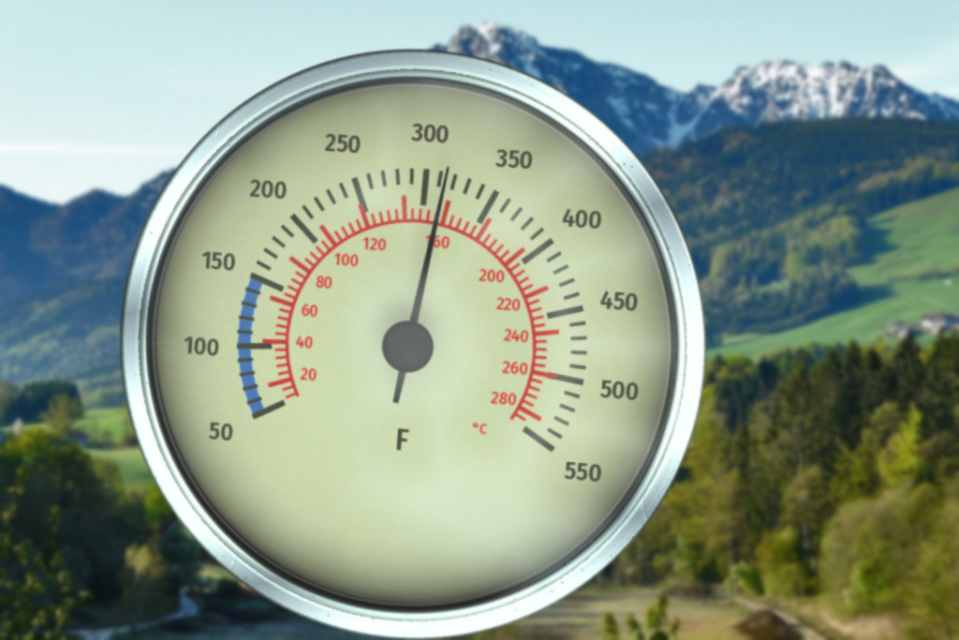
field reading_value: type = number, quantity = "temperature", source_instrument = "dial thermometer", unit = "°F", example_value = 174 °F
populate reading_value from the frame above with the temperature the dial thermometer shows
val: 315 °F
